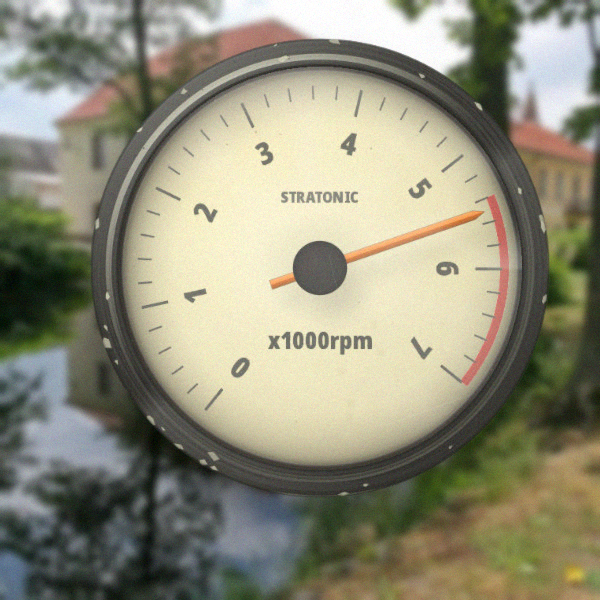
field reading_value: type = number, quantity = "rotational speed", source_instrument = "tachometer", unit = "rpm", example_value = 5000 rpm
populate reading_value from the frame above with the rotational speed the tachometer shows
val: 5500 rpm
